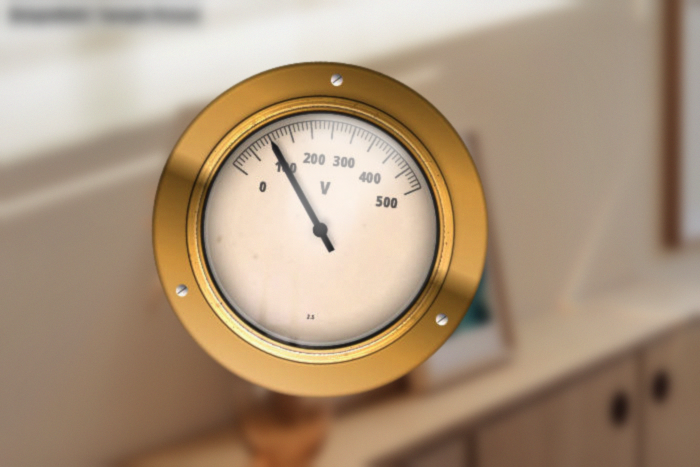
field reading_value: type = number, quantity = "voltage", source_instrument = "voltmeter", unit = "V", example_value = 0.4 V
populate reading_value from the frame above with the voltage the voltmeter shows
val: 100 V
